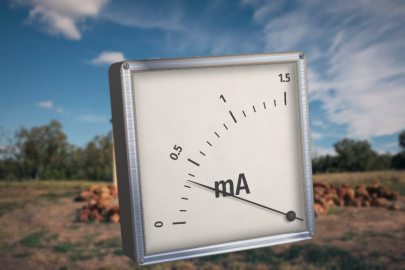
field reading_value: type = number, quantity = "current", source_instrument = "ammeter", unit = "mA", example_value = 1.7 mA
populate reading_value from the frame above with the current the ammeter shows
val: 0.35 mA
